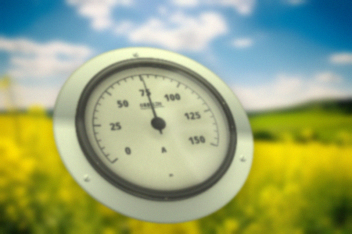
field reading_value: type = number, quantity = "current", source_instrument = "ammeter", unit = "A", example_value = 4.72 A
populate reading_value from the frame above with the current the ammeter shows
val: 75 A
